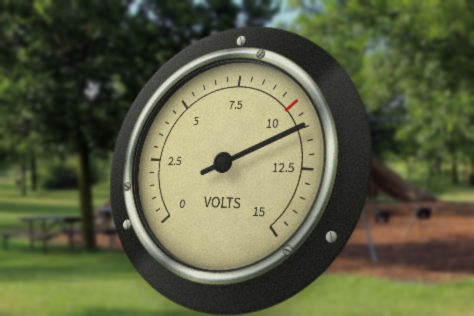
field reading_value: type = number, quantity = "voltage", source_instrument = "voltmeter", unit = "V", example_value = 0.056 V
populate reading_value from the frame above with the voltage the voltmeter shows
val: 11 V
